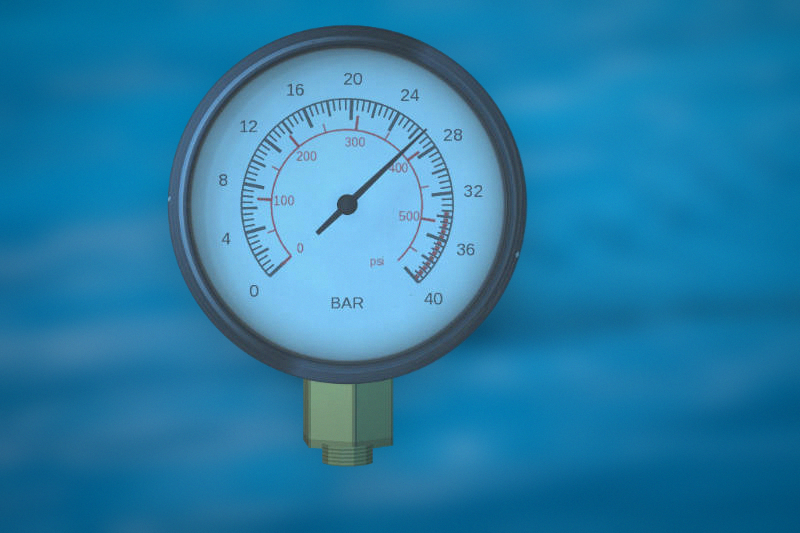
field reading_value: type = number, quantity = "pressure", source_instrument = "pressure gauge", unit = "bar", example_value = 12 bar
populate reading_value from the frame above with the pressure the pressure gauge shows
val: 26.5 bar
